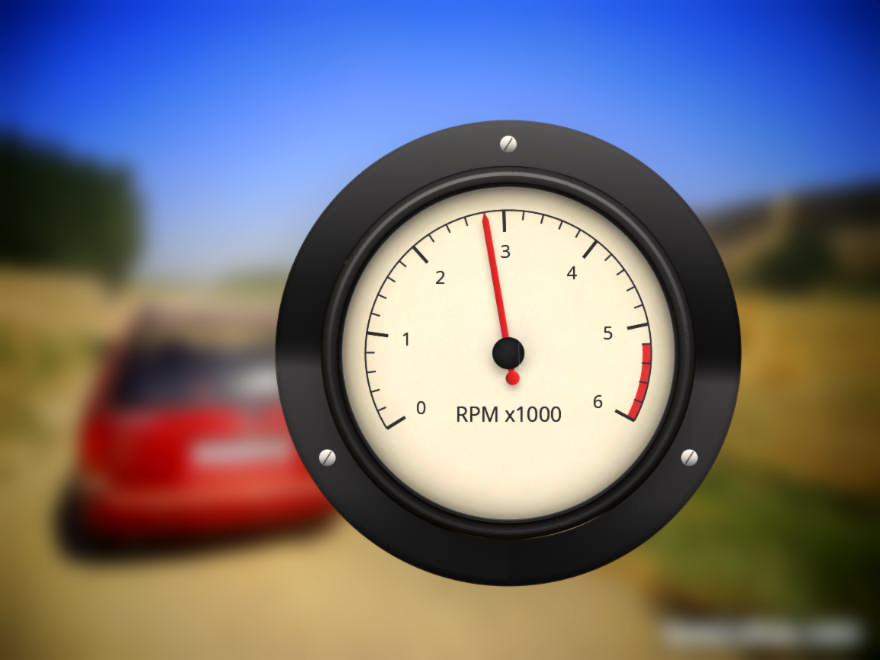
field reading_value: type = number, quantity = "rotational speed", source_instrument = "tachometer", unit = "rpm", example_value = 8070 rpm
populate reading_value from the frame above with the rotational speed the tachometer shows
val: 2800 rpm
